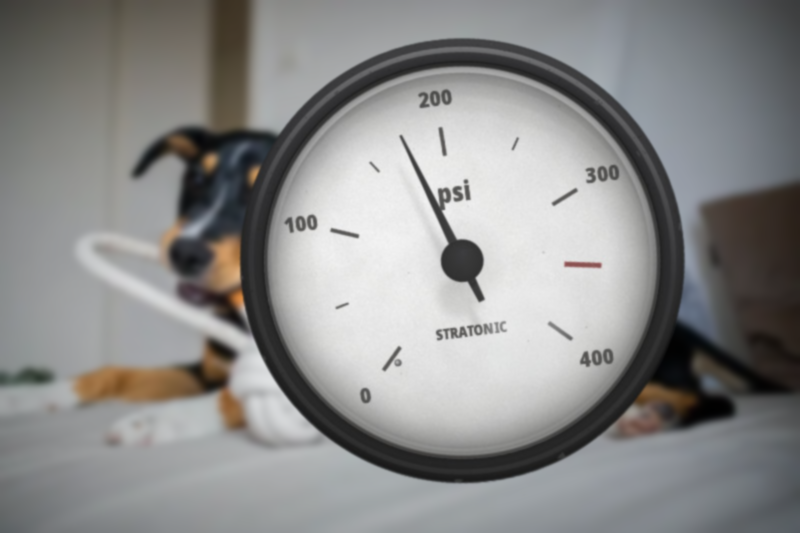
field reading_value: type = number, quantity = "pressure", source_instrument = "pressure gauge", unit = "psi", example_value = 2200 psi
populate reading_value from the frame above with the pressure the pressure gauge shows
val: 175 psi
